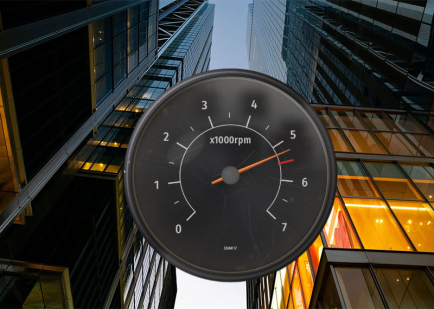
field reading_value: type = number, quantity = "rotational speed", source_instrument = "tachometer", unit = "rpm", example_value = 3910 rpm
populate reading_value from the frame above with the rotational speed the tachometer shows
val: 5250 rpm
